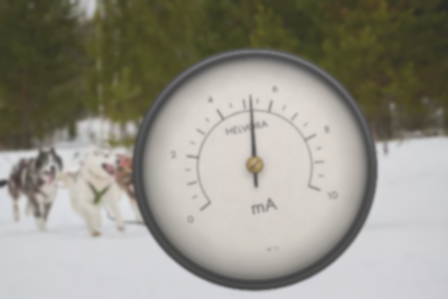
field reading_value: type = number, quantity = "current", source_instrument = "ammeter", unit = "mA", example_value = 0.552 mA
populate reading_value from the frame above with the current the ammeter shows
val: 5.25 mA
